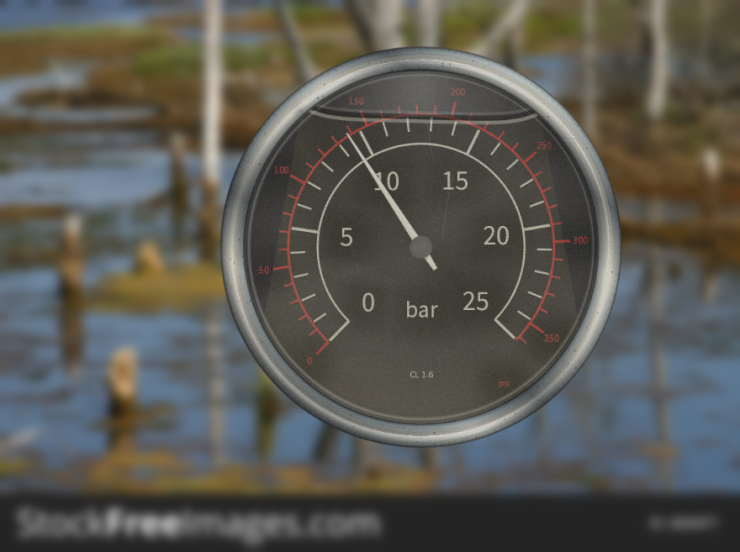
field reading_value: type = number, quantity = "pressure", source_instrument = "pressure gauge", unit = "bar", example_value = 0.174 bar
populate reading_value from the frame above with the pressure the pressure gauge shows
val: 9.5 bar
